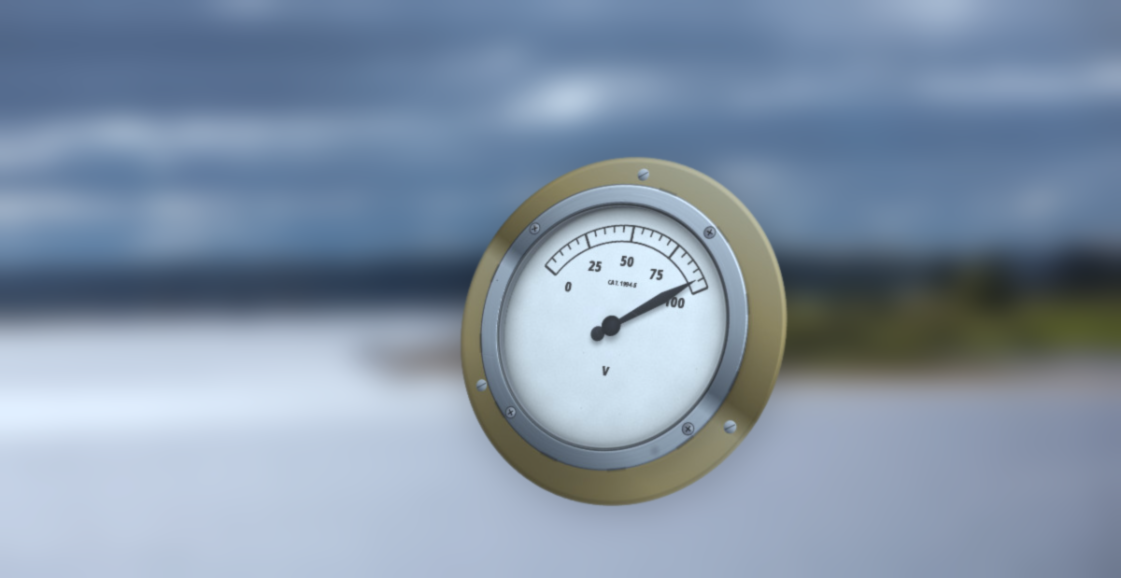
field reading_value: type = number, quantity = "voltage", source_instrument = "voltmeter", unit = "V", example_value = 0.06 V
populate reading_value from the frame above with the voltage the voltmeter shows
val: 95 V
